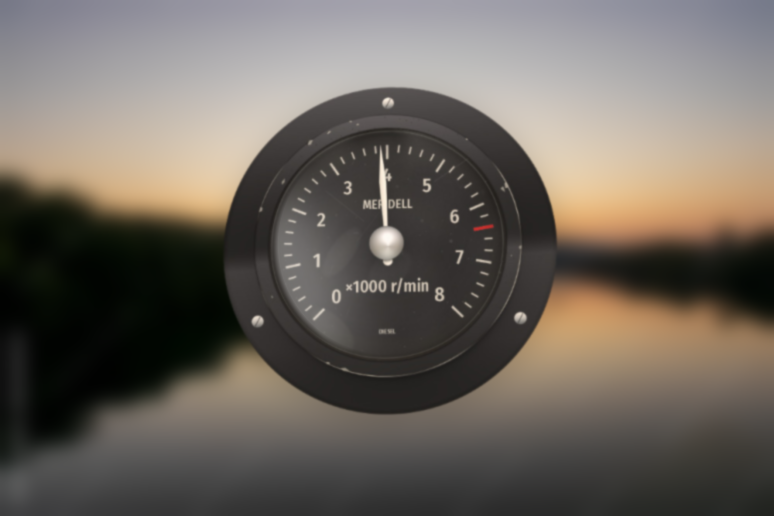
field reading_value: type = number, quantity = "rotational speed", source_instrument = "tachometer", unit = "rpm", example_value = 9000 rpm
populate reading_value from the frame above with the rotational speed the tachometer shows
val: 3900 rpm
